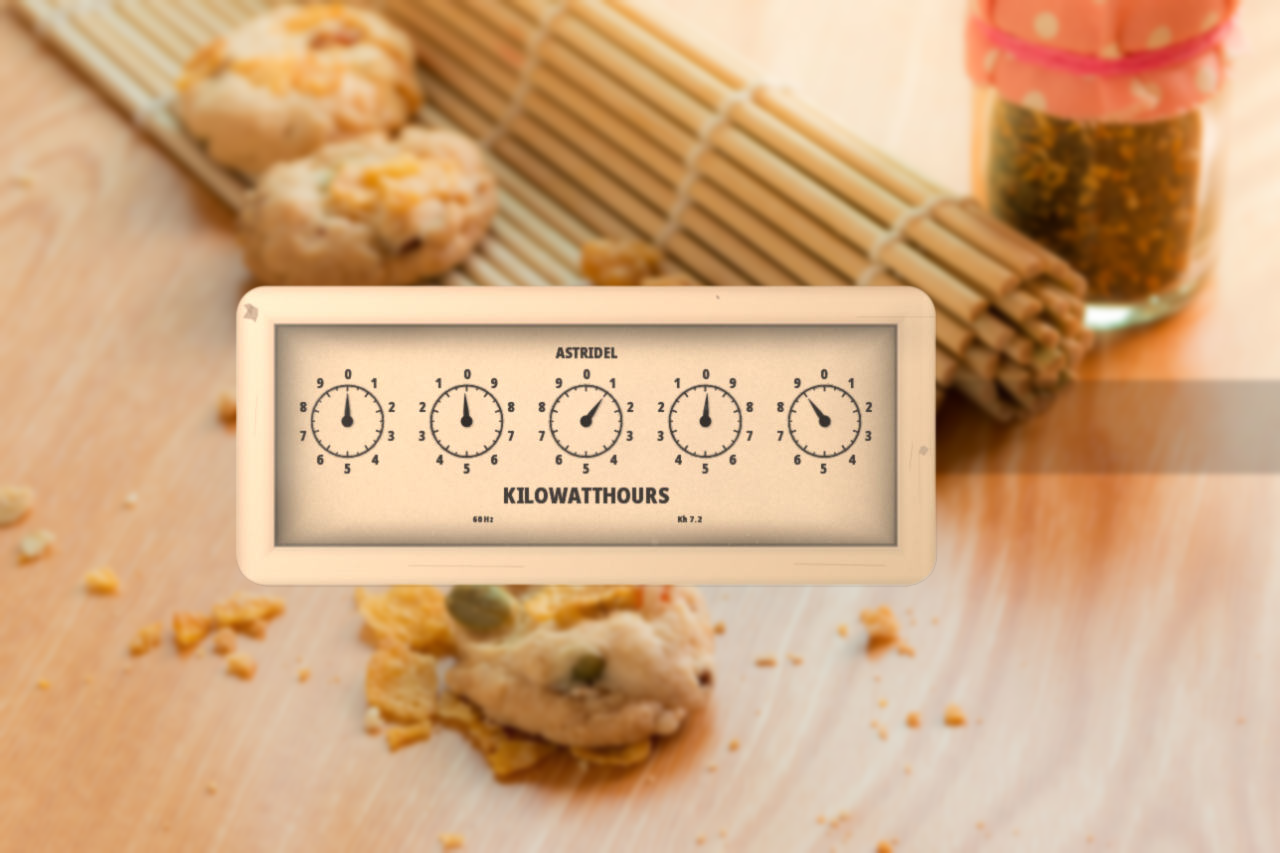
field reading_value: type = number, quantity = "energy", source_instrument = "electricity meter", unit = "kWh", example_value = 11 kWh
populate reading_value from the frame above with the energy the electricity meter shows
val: 99 kWh
